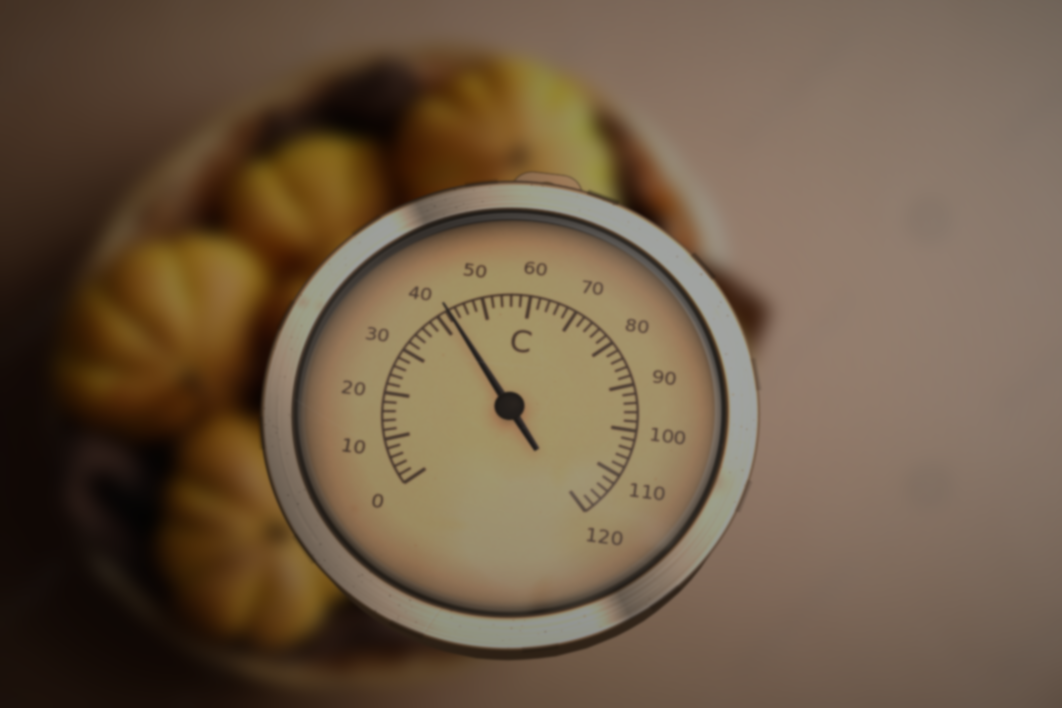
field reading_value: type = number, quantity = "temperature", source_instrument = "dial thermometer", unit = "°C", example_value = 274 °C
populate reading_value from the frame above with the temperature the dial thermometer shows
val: 42 °C
